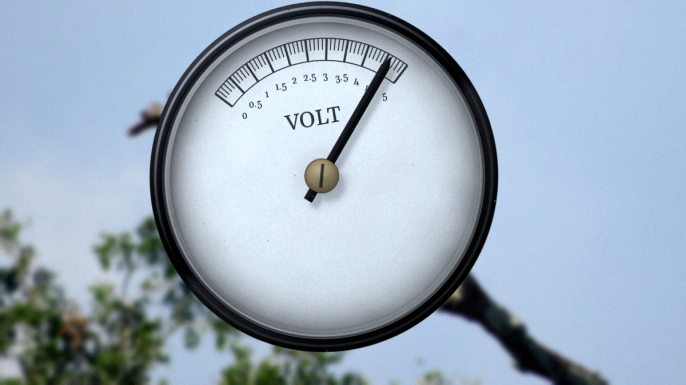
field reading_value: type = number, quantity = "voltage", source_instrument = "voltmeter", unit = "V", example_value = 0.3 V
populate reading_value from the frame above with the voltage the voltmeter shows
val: 4.6 V
